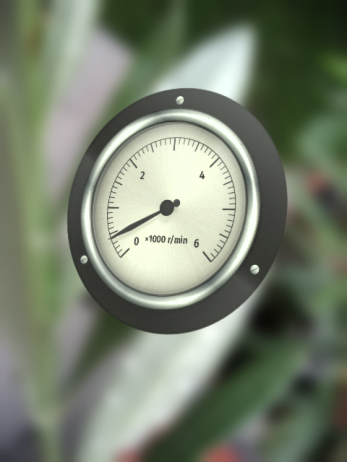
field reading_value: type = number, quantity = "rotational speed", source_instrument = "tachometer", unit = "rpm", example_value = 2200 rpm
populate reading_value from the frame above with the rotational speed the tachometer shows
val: 400 rpm
